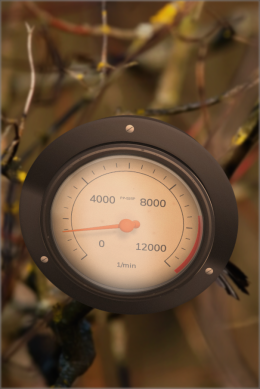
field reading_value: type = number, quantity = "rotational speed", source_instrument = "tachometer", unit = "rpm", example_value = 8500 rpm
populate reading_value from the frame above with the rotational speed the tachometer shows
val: 1500 rpm
